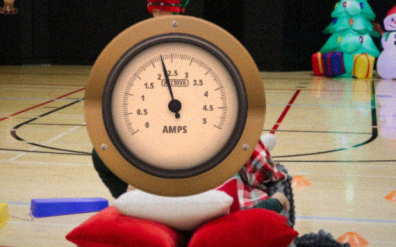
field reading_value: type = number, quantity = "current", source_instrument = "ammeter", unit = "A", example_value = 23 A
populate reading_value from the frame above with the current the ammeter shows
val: 2.25 A
